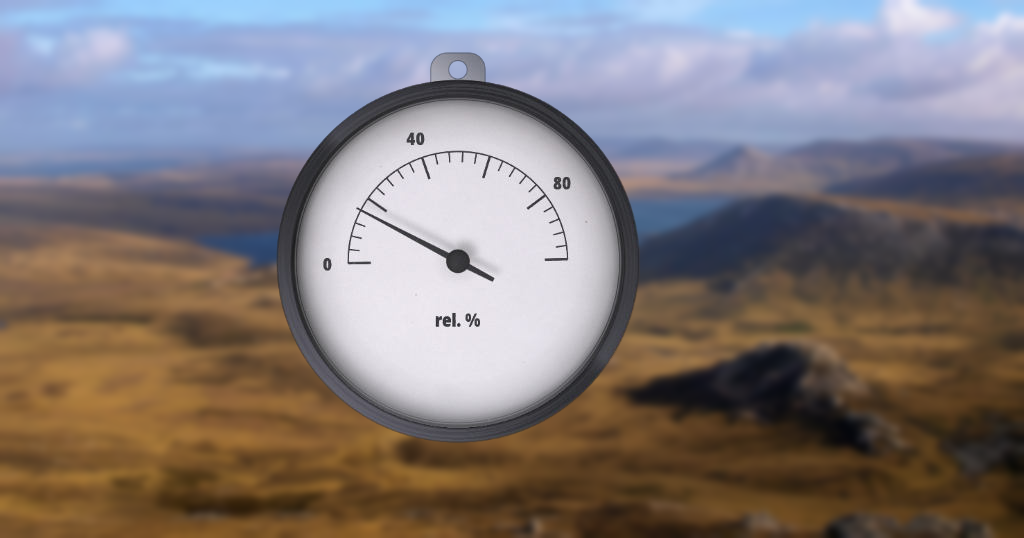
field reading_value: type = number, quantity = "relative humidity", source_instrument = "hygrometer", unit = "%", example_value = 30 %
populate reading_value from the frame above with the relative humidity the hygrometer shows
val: 16 %
